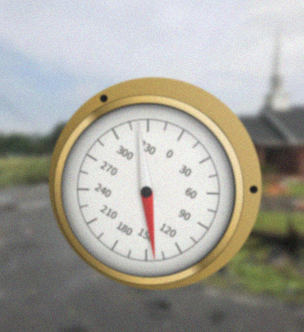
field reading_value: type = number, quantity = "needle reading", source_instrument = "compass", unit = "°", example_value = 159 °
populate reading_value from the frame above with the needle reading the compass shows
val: 142.5 °
